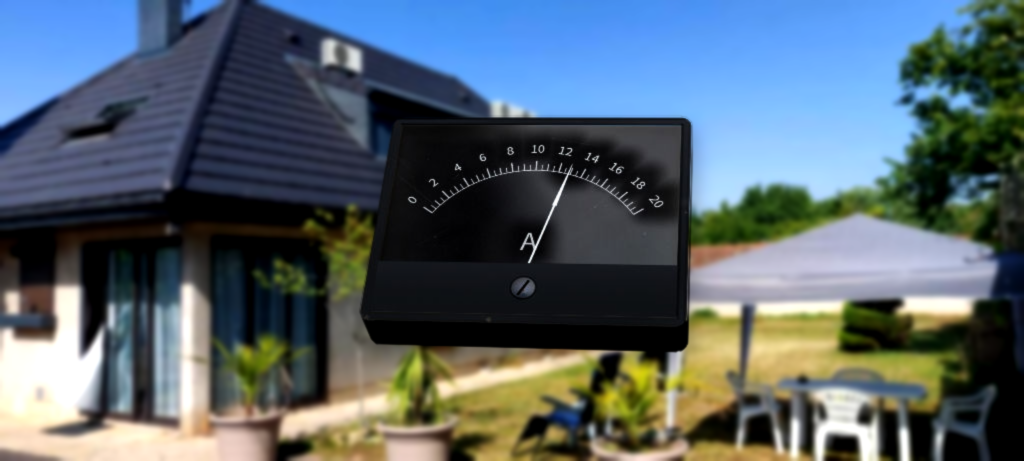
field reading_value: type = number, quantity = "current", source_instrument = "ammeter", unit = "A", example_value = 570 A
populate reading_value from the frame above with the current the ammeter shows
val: 13 A
